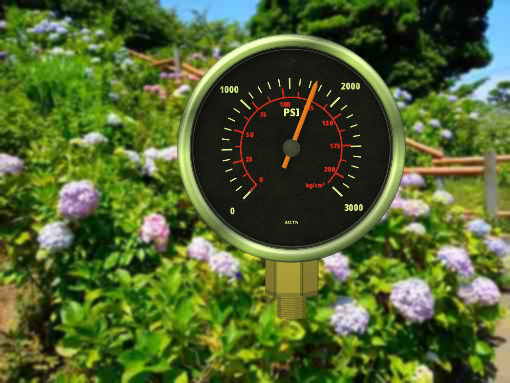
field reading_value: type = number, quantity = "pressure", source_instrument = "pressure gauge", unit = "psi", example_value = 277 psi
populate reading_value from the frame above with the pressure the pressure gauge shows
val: 1750 psi
